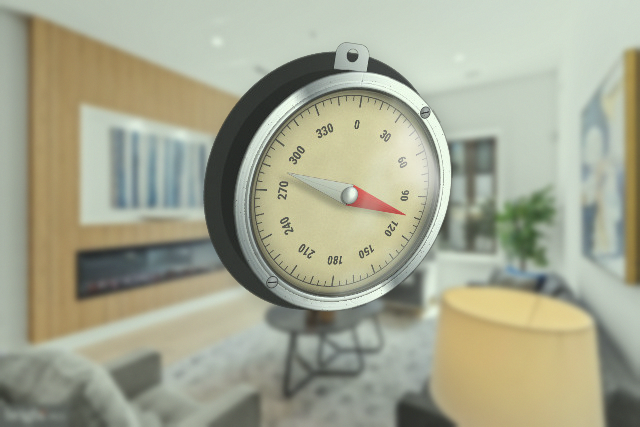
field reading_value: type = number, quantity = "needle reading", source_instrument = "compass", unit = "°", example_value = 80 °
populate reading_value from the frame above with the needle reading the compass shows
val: 105 °
